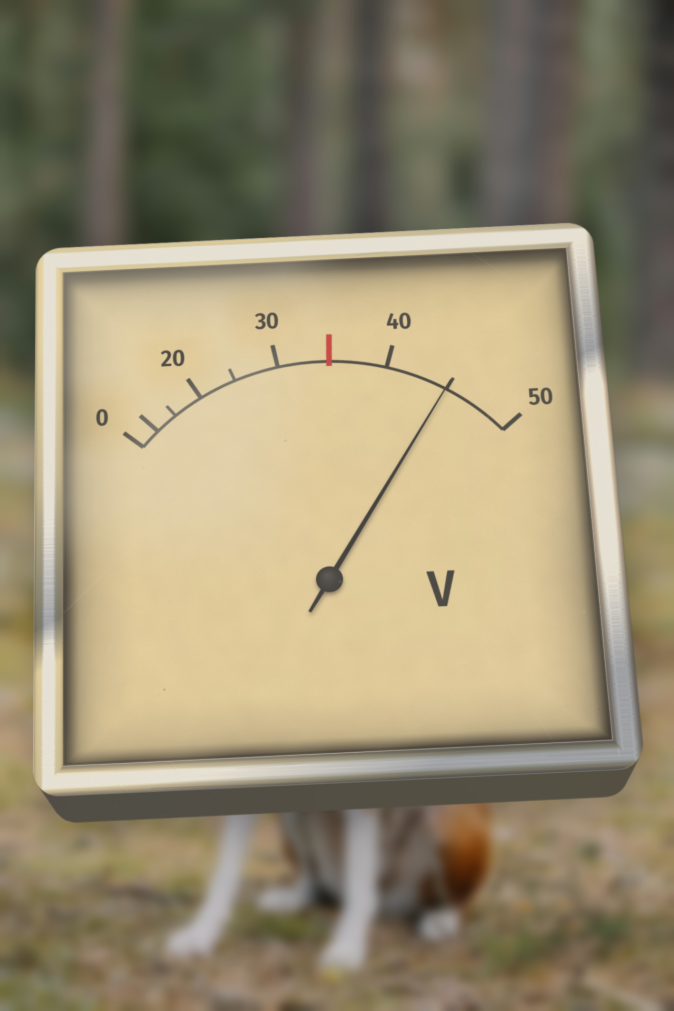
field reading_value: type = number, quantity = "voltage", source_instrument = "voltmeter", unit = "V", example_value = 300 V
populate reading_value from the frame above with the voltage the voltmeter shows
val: 45 V
